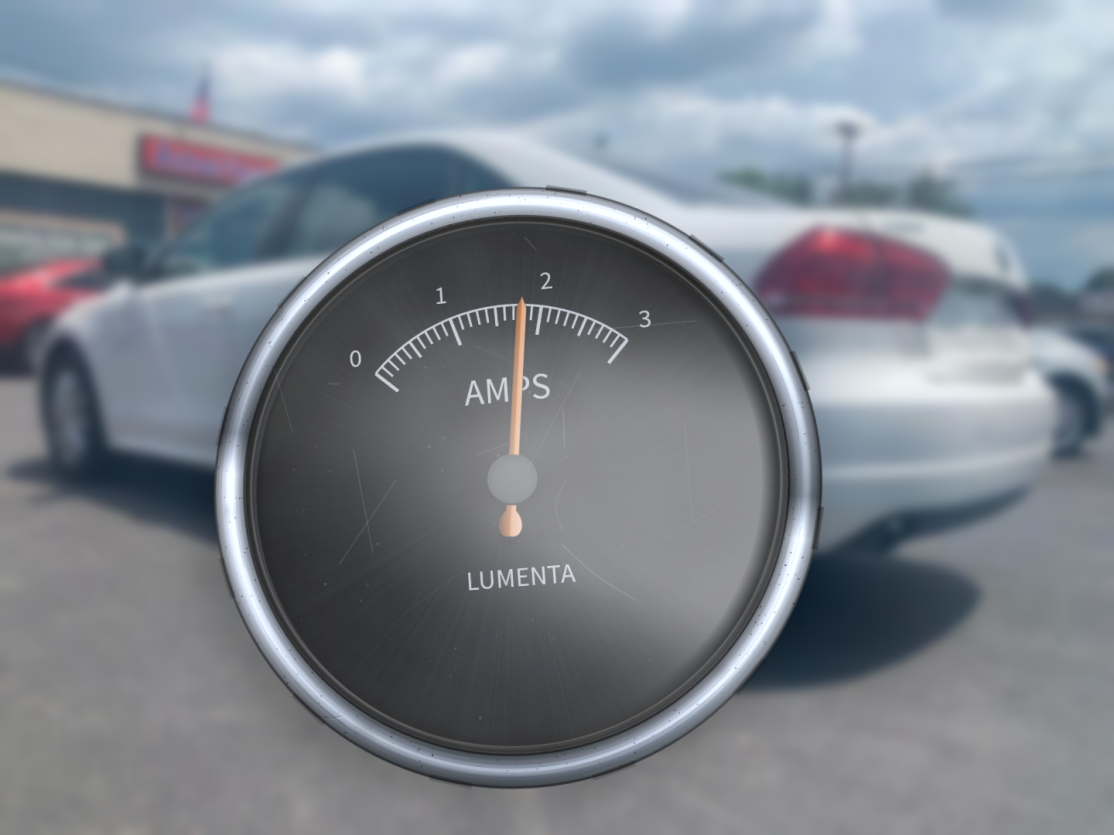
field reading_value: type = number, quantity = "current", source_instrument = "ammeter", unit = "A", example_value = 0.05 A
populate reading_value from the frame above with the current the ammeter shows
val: 1.8 A
